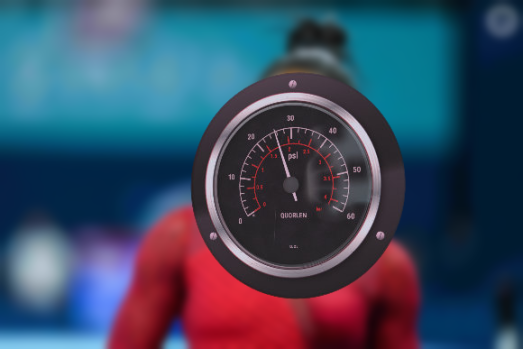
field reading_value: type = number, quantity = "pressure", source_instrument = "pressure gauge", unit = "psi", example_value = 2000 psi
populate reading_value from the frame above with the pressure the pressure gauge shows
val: 26 psi
